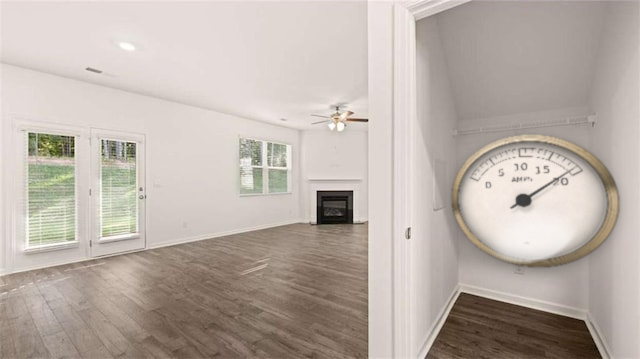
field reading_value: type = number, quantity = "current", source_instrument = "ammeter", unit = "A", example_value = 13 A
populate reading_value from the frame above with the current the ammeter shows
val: 19 A
